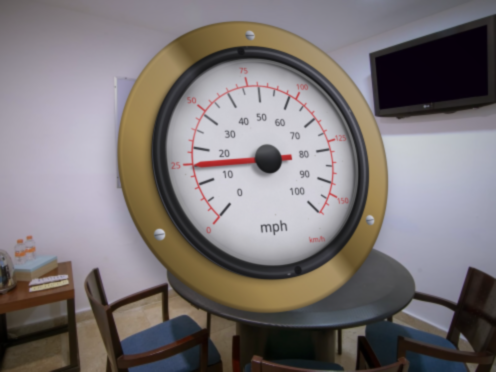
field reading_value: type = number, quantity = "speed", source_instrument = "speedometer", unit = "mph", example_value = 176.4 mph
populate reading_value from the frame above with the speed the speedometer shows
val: 15 mph
